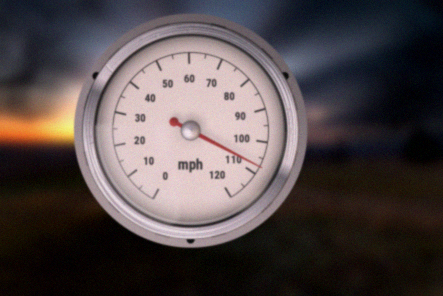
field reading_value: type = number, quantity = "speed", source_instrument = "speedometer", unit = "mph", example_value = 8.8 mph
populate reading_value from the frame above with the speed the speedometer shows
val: 107.5 mph
